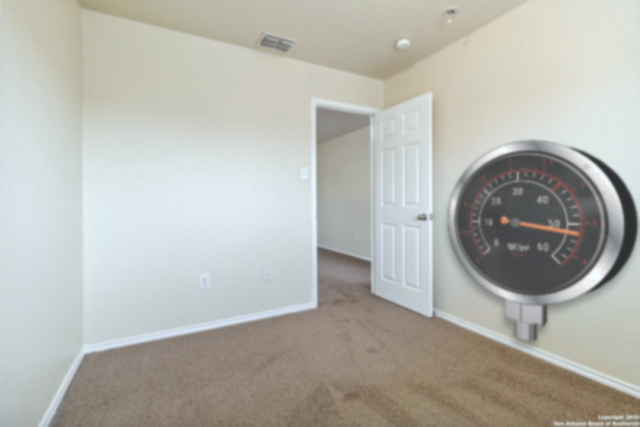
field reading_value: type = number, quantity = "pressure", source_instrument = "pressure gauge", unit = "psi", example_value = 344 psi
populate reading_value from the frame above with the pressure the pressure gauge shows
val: 52 psi
